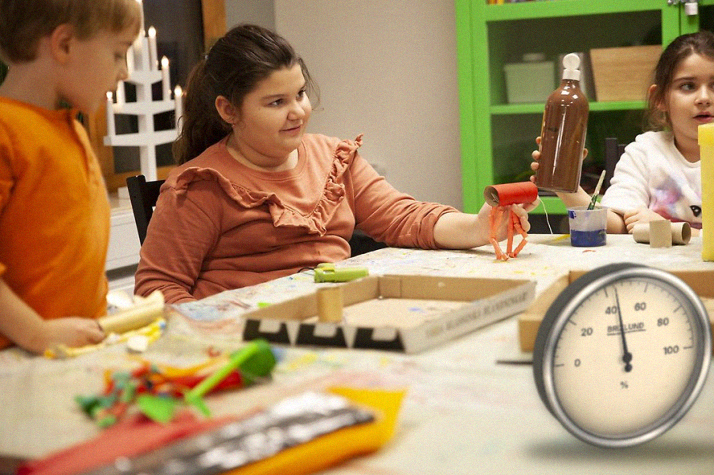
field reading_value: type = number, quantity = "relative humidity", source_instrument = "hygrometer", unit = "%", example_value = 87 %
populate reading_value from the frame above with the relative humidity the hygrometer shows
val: 44 %
